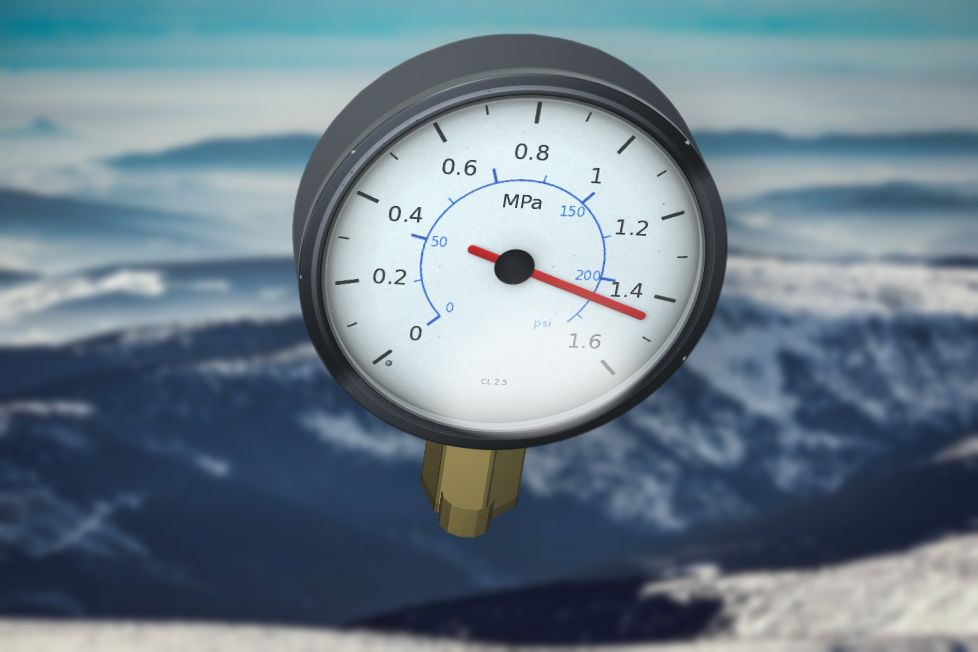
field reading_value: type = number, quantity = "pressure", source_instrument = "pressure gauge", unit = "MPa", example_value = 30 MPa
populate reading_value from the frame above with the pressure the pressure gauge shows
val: 1.45 MPa
